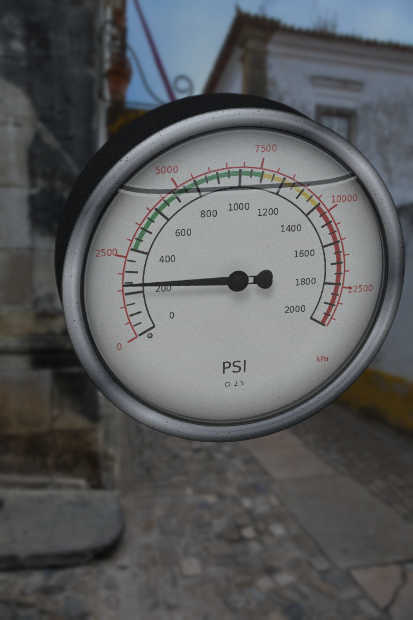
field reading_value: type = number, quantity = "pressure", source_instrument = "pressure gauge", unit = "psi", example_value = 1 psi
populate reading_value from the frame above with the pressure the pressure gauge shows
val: 250 psi
